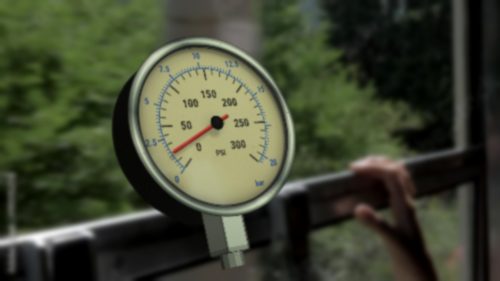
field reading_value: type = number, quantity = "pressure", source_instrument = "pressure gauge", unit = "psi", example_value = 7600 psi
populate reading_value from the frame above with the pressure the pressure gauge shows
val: 20 psi
